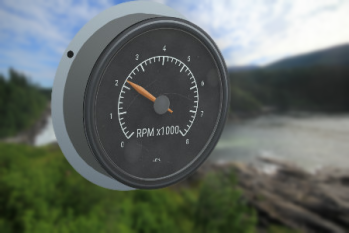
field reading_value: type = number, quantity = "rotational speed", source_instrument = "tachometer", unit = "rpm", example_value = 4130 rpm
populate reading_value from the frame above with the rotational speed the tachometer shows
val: 2200 rpm
